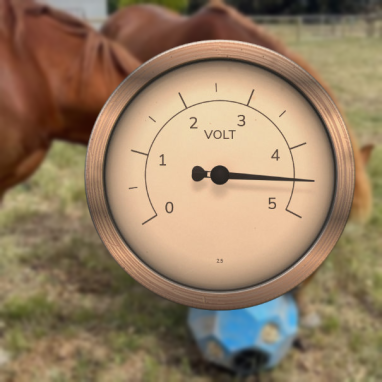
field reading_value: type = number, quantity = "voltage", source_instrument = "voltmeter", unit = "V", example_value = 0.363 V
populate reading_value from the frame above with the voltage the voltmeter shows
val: 4.5 V
